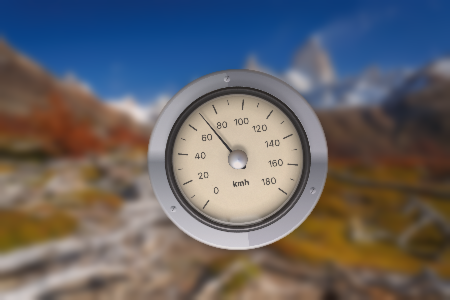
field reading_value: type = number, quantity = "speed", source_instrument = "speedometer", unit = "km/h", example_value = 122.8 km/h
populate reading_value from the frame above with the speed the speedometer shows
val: 70 km/h
